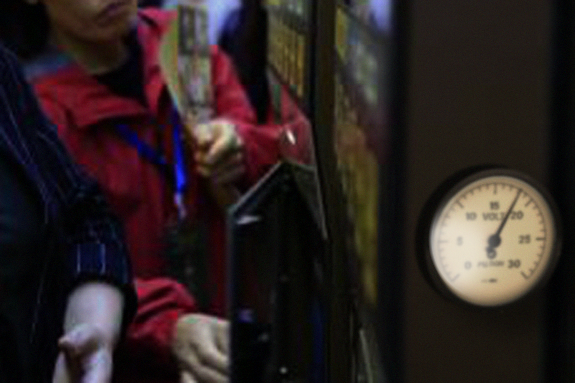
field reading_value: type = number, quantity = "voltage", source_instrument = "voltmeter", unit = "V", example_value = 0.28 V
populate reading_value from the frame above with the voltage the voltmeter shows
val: 18 V
